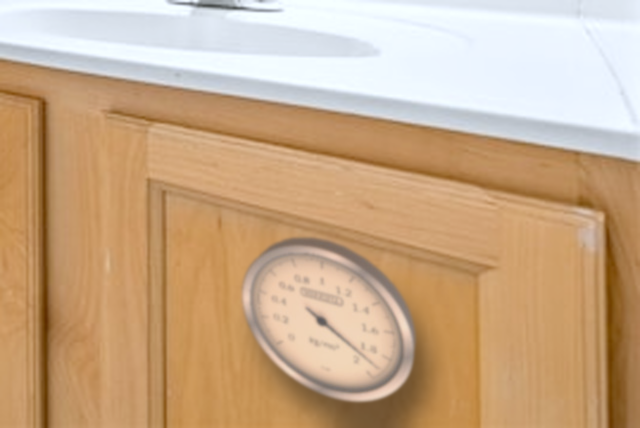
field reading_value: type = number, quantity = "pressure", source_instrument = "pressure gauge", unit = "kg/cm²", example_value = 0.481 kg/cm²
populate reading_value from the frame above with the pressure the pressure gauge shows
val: 1.9 kg/cm²
